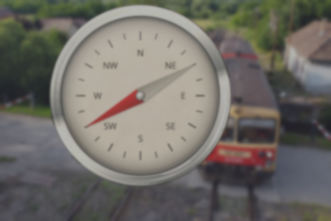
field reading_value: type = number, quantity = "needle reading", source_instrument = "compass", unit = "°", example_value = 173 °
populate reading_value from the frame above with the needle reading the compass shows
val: 240 °
